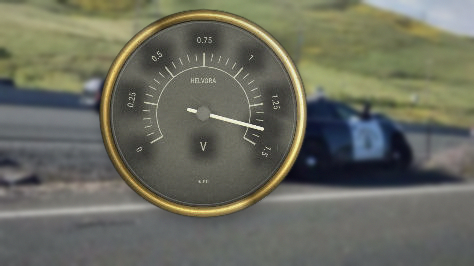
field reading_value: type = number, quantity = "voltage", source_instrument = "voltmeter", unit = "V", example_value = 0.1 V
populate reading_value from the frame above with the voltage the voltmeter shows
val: 1.4 V
